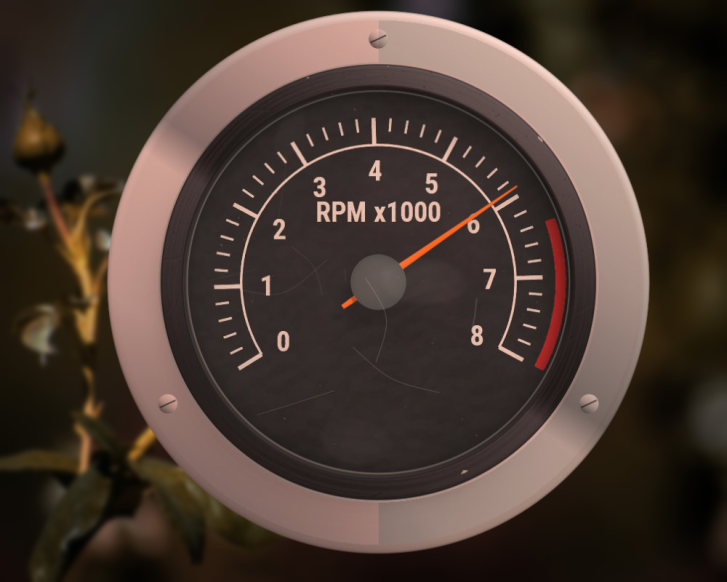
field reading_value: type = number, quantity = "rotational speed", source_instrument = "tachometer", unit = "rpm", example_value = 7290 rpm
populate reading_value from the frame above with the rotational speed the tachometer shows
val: 5900 rpm
